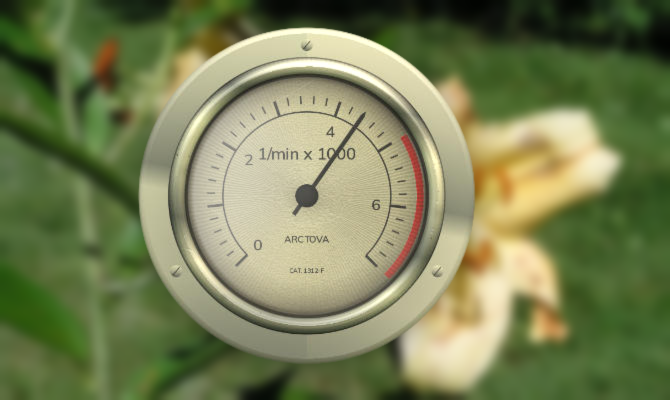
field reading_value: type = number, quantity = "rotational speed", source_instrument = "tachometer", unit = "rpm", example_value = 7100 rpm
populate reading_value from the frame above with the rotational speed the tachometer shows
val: 4400 rpm
